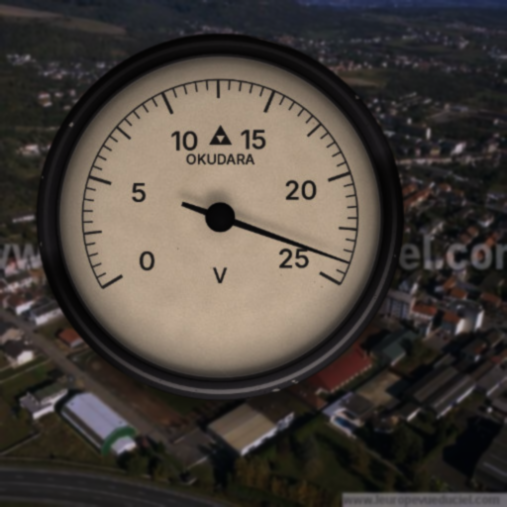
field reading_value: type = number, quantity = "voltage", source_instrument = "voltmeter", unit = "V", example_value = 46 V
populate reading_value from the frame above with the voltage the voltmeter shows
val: 24 V
